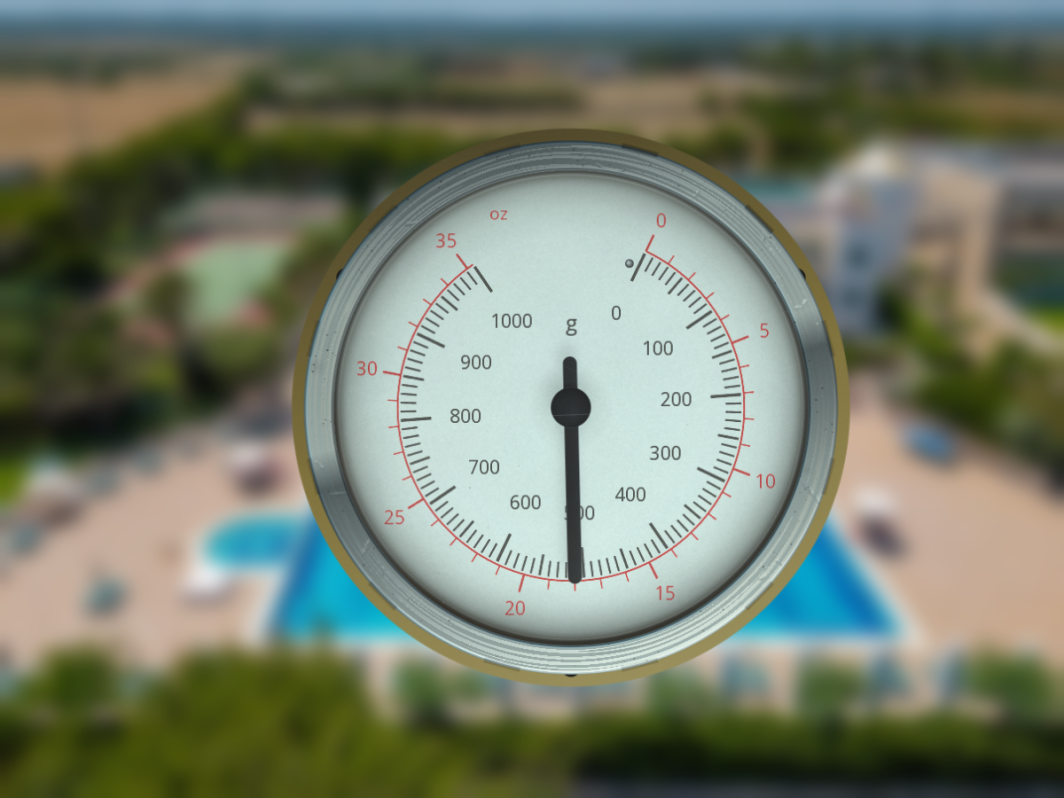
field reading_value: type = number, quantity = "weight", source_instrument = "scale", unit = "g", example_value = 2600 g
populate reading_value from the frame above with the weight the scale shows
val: 510 g
